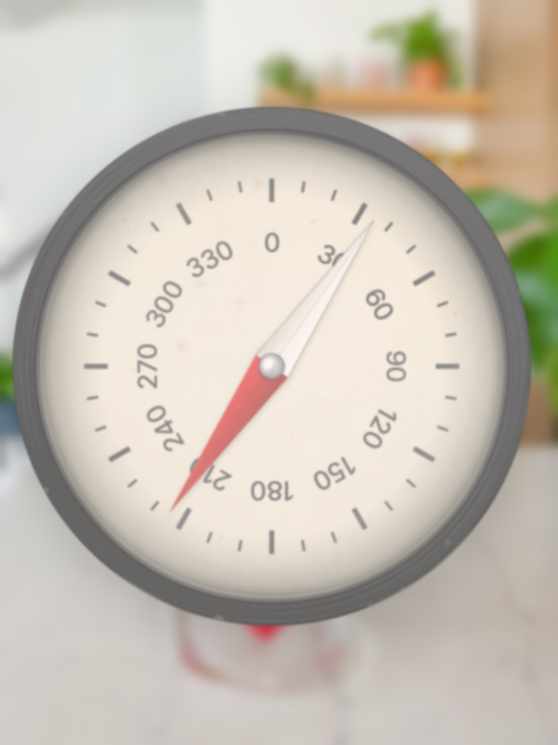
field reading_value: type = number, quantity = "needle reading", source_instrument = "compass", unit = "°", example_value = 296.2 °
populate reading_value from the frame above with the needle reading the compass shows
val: 215 °
